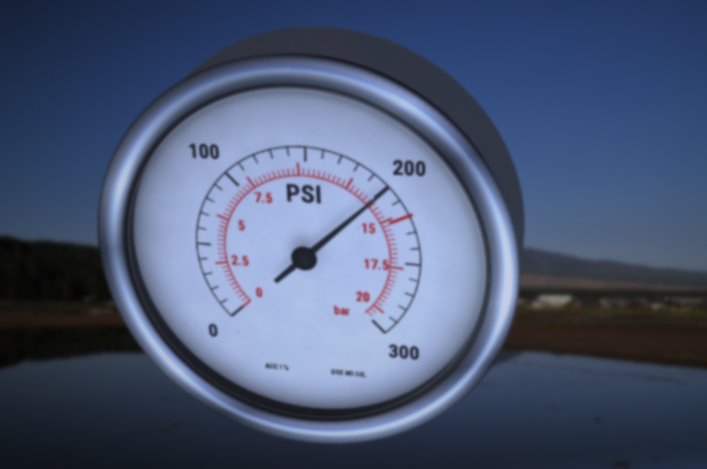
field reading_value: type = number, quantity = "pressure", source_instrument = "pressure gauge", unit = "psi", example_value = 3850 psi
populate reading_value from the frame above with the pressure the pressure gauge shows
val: 200 psi
